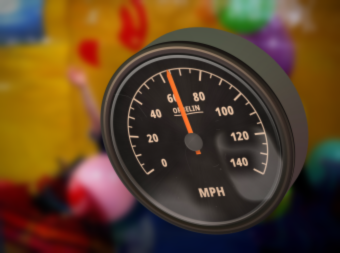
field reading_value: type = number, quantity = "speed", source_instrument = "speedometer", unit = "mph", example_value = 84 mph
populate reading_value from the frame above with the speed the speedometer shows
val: 65 mph
